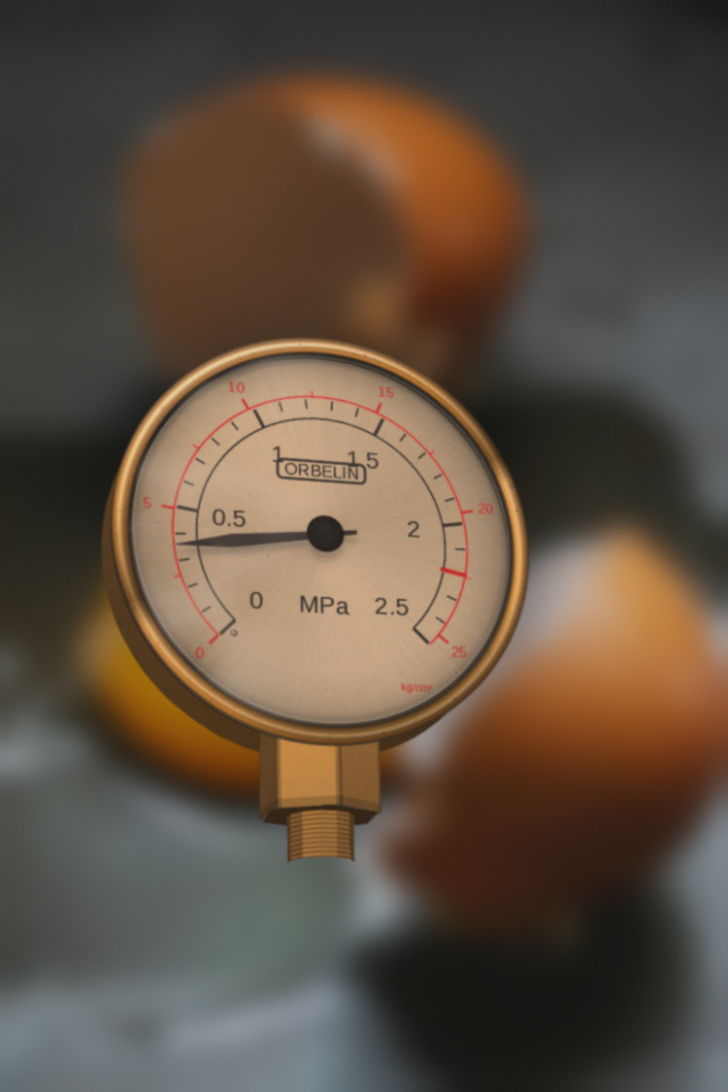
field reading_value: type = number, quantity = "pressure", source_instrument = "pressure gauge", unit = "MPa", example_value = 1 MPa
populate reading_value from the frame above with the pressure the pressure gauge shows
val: 0.35 MPa
